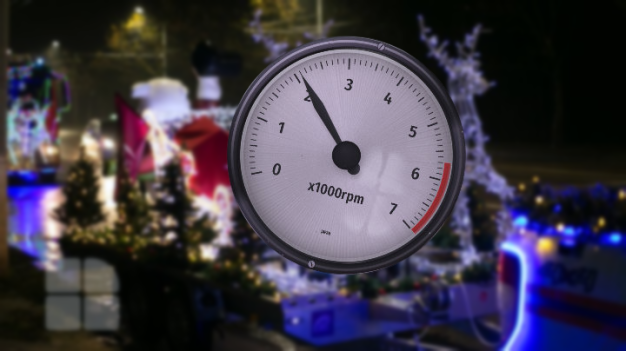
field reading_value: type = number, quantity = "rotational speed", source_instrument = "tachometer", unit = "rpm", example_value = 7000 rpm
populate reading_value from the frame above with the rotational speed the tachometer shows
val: 2100 rpm
